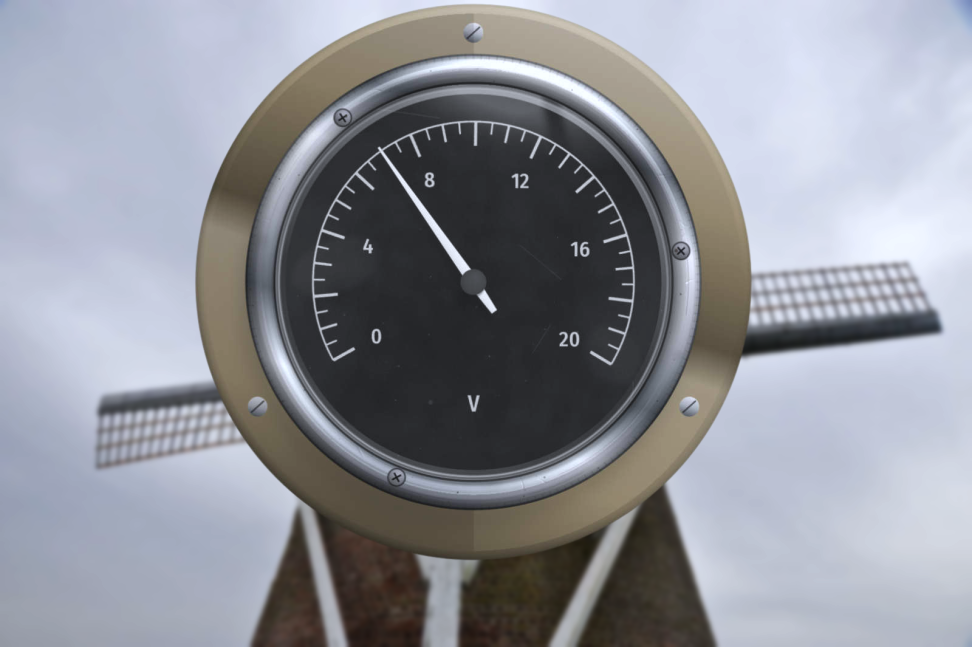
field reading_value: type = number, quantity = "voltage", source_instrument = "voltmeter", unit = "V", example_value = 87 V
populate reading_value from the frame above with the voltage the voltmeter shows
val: 7 V
